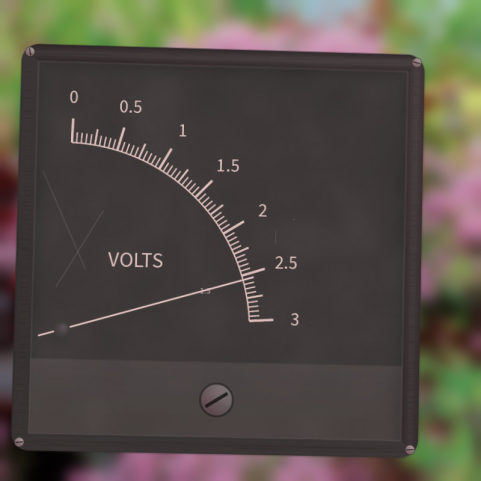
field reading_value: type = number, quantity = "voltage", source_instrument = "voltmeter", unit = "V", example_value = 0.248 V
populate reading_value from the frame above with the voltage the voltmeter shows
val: 2.55 V
